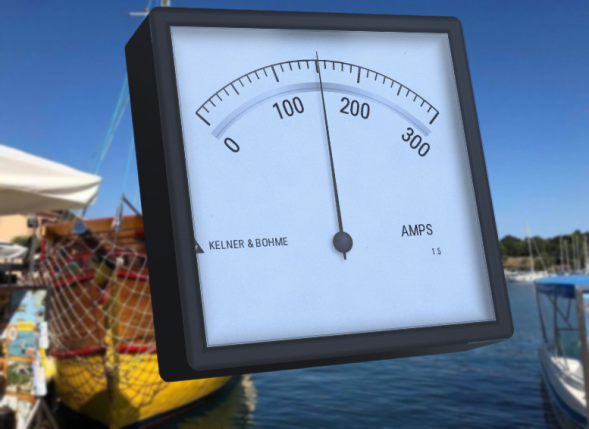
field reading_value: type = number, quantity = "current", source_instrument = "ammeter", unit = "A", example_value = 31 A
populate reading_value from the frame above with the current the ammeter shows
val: 150 A
